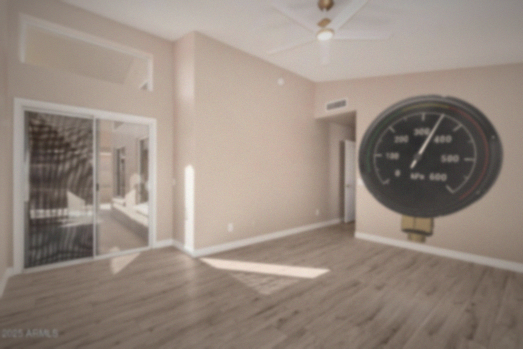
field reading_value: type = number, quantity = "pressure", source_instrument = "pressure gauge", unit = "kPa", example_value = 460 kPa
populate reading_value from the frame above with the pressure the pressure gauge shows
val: 350 kPa
